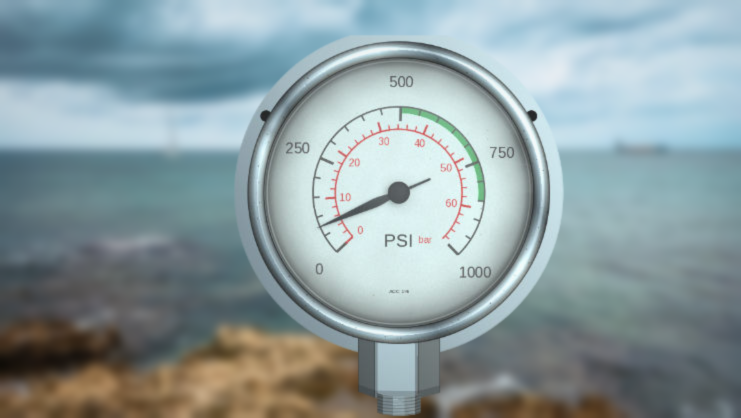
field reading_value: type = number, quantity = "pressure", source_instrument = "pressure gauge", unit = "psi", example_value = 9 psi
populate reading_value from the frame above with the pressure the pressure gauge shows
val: 75 psi
